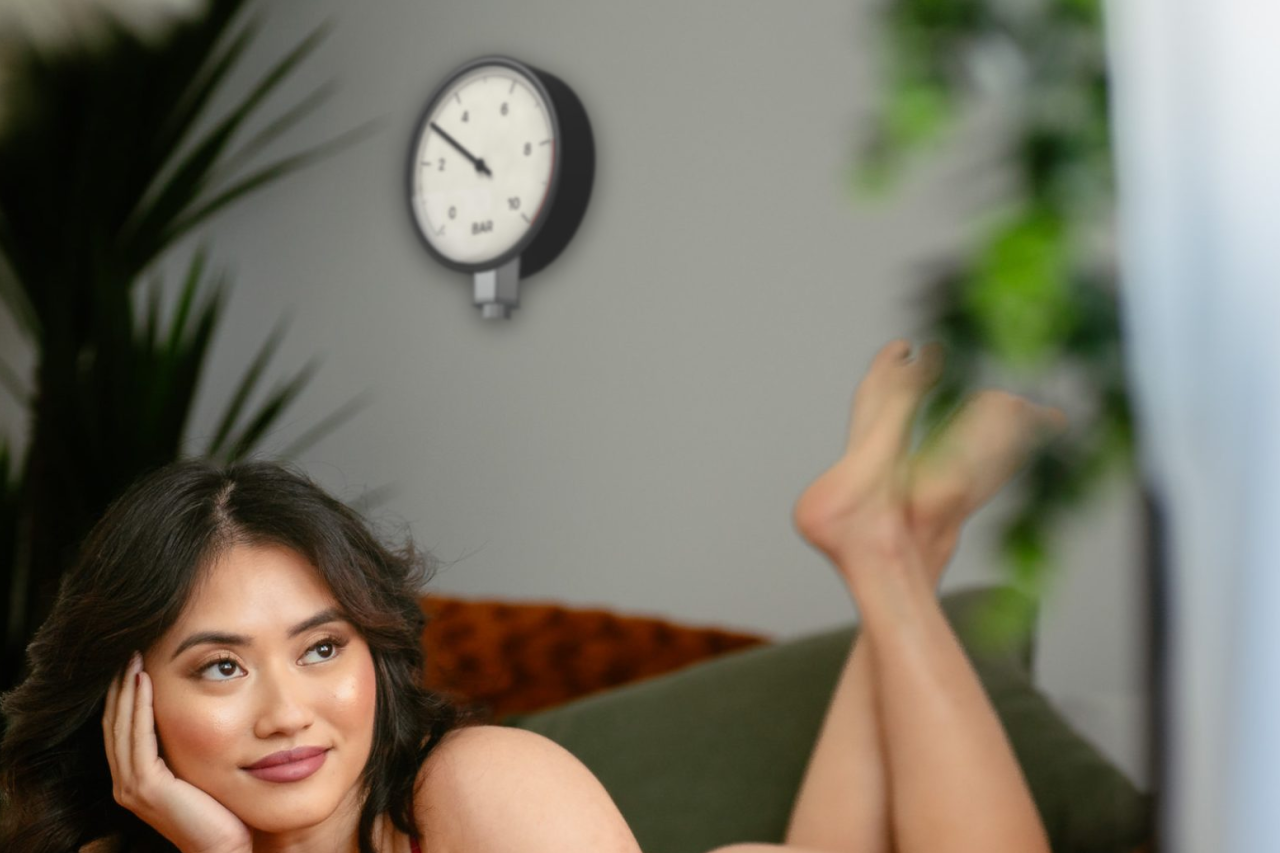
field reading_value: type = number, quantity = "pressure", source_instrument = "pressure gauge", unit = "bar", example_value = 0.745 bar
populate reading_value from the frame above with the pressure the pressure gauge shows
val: 3 bar
